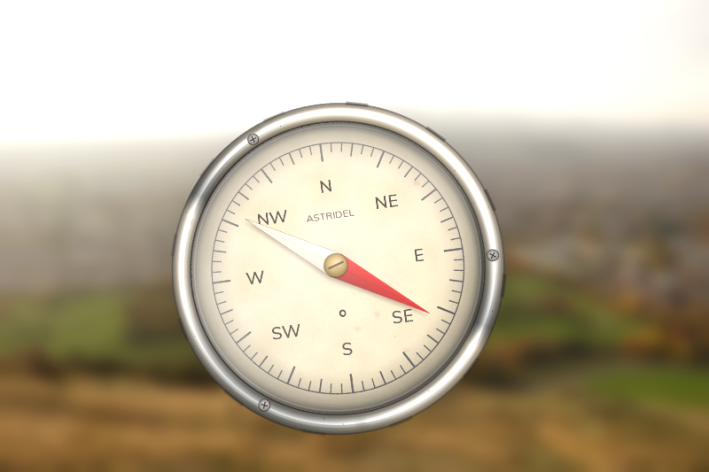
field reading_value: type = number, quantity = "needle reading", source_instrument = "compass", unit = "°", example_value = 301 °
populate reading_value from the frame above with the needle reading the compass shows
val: 125 °
